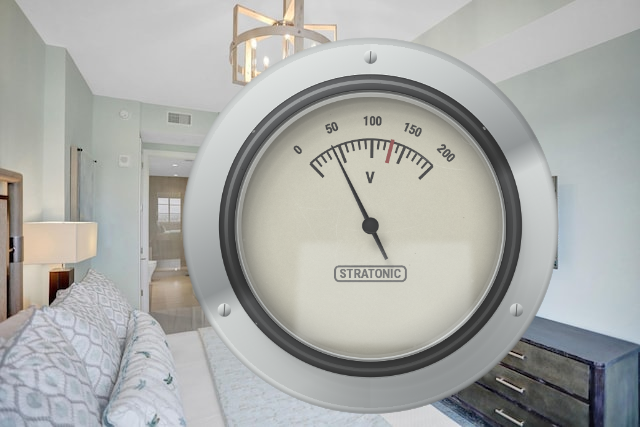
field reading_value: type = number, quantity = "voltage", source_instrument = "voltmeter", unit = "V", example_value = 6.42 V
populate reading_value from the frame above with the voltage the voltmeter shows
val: 40 V
